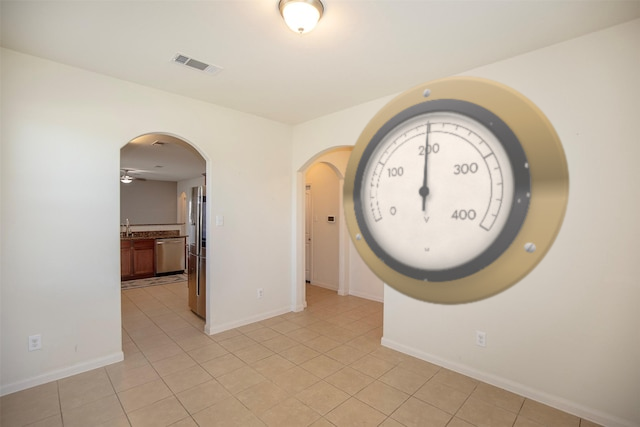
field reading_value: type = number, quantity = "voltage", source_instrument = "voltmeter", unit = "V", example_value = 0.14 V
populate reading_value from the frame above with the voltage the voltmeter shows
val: 200 V
